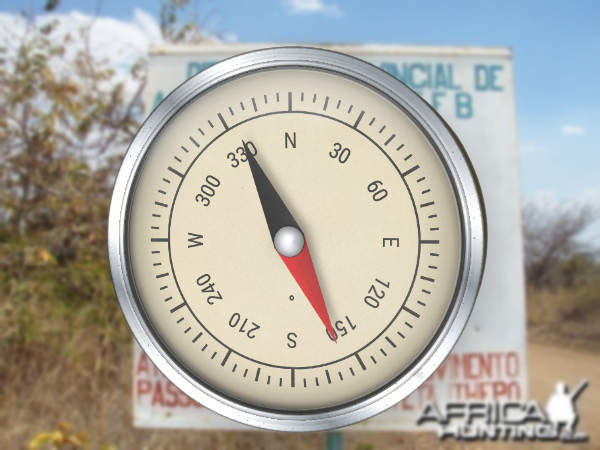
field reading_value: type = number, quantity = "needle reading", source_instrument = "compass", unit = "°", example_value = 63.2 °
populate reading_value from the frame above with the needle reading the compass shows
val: 155 °
